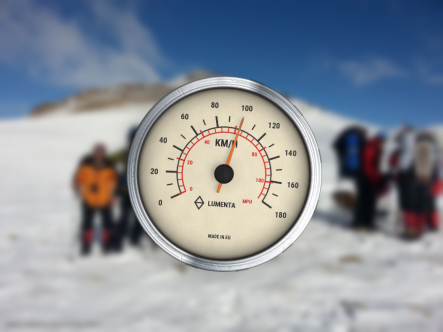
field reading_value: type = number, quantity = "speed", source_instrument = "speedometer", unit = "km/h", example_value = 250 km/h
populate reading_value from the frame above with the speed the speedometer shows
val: 100 km/h
